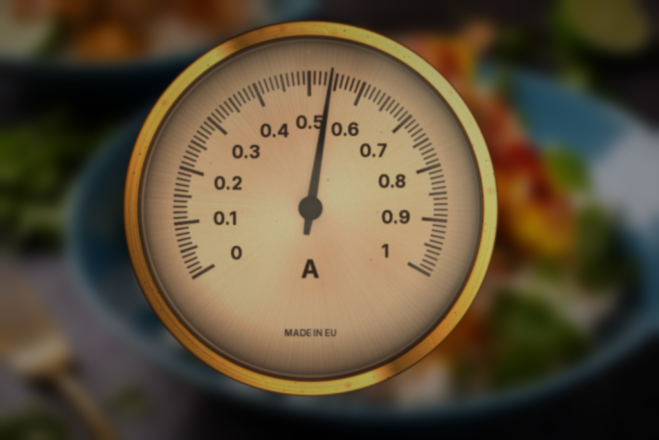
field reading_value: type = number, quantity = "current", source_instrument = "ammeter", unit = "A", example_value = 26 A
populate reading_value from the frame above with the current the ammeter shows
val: 0.54 A
